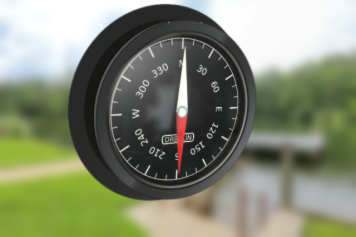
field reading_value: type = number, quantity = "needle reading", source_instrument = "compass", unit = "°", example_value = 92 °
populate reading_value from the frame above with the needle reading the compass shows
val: 180 °
